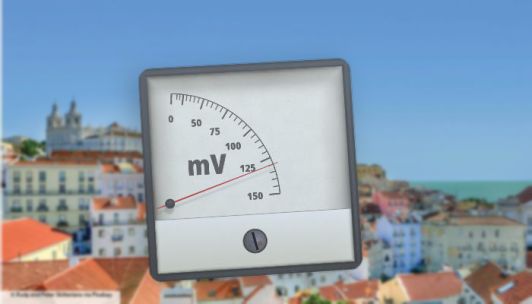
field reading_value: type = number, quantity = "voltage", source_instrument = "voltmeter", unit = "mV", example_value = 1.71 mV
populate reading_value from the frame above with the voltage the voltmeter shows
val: 130 mV
